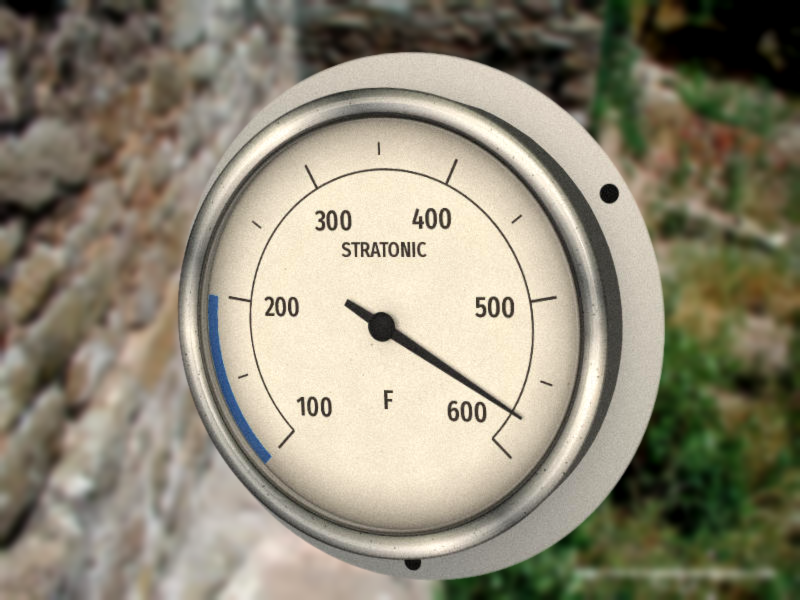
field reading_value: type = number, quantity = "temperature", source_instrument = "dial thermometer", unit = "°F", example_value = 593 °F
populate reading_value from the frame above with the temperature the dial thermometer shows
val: 575 °F
